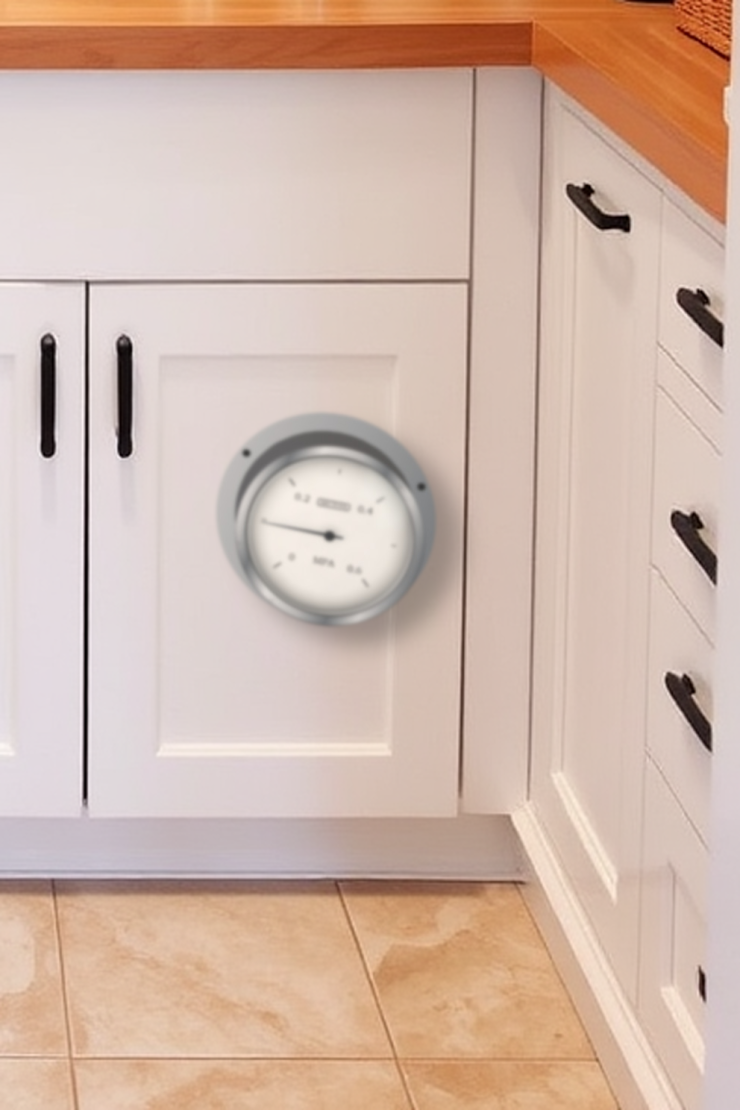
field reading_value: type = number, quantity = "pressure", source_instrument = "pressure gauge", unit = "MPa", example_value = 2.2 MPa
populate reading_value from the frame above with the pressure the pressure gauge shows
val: 0.1 MPa
